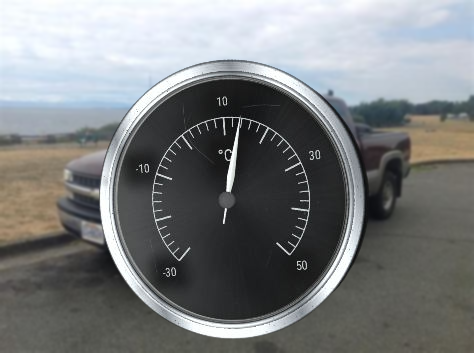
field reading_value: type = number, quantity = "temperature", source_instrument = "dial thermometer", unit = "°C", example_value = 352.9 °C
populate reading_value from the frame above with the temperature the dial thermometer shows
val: 14 °C
